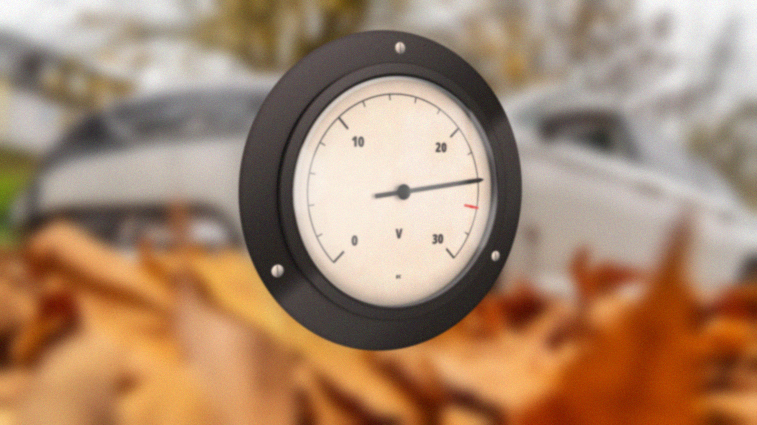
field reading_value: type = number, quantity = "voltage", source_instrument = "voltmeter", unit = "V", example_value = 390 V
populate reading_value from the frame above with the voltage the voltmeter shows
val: 24 V
